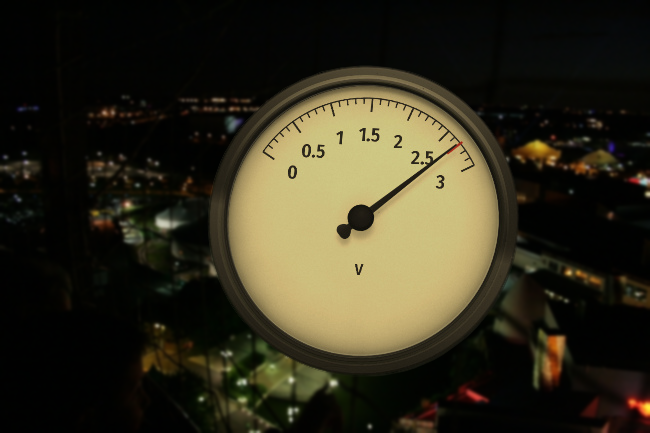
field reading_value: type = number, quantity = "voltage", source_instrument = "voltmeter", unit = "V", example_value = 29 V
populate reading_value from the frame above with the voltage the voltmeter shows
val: 2.7 V
